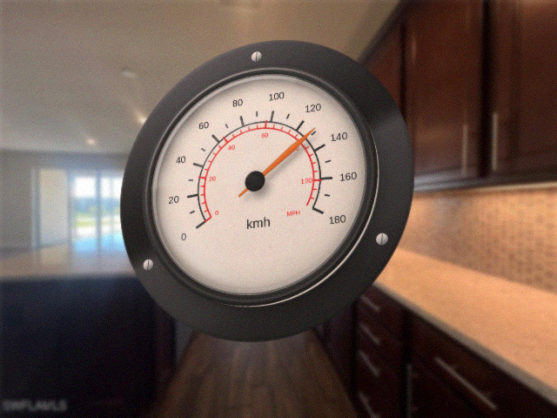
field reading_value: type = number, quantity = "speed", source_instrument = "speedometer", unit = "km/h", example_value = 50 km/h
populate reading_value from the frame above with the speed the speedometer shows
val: 130 km/h
